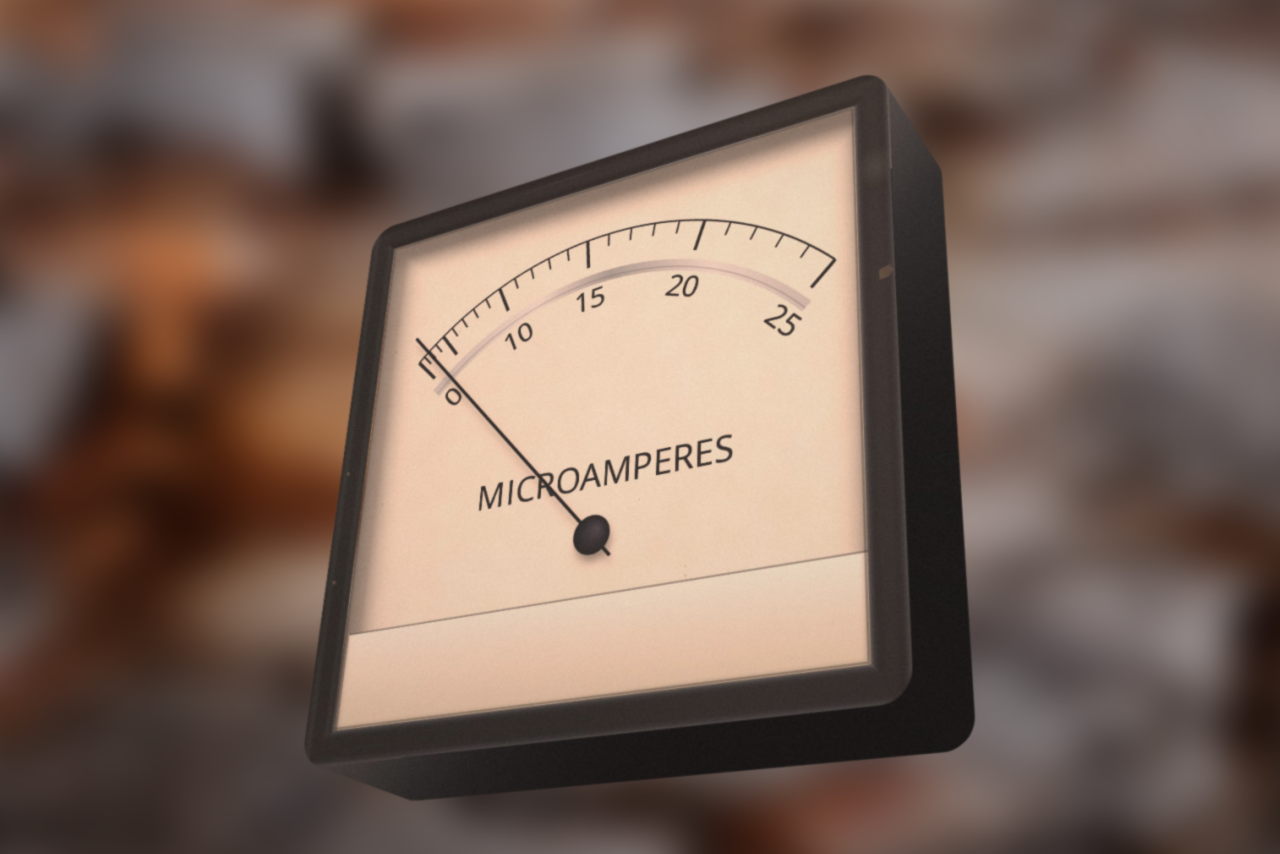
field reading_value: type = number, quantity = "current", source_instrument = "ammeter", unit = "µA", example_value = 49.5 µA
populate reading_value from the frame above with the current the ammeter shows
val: 3 µA
